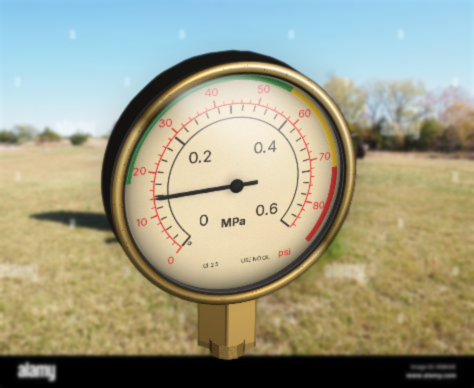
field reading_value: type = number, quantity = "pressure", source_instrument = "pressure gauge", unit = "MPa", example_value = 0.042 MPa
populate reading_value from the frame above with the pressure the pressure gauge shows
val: 0.1 MPa
